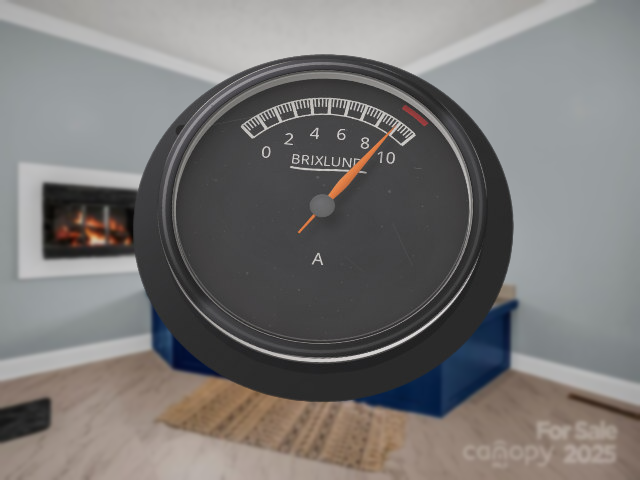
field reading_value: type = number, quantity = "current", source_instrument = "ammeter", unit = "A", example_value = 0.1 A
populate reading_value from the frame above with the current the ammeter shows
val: 9 A
